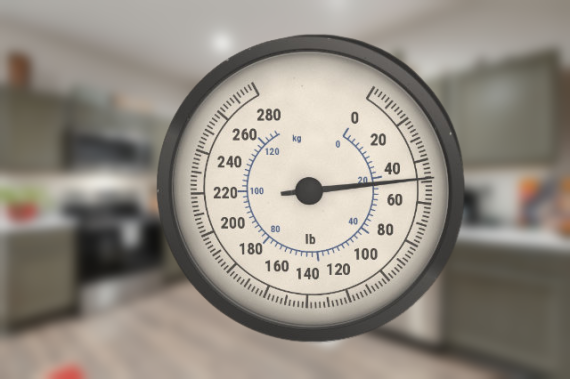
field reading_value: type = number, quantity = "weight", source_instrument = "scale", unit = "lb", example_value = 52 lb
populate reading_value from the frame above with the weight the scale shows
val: 48 lb
